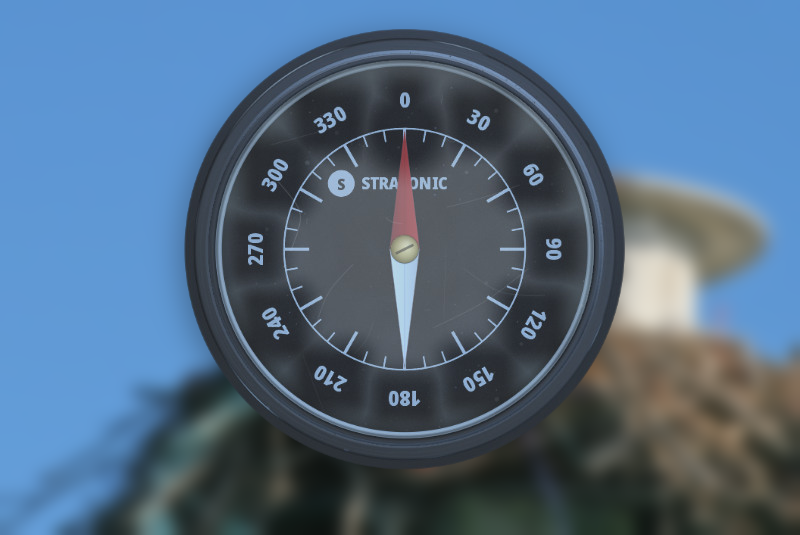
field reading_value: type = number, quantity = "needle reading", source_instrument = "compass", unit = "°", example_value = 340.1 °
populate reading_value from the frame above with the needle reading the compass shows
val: 0 °
